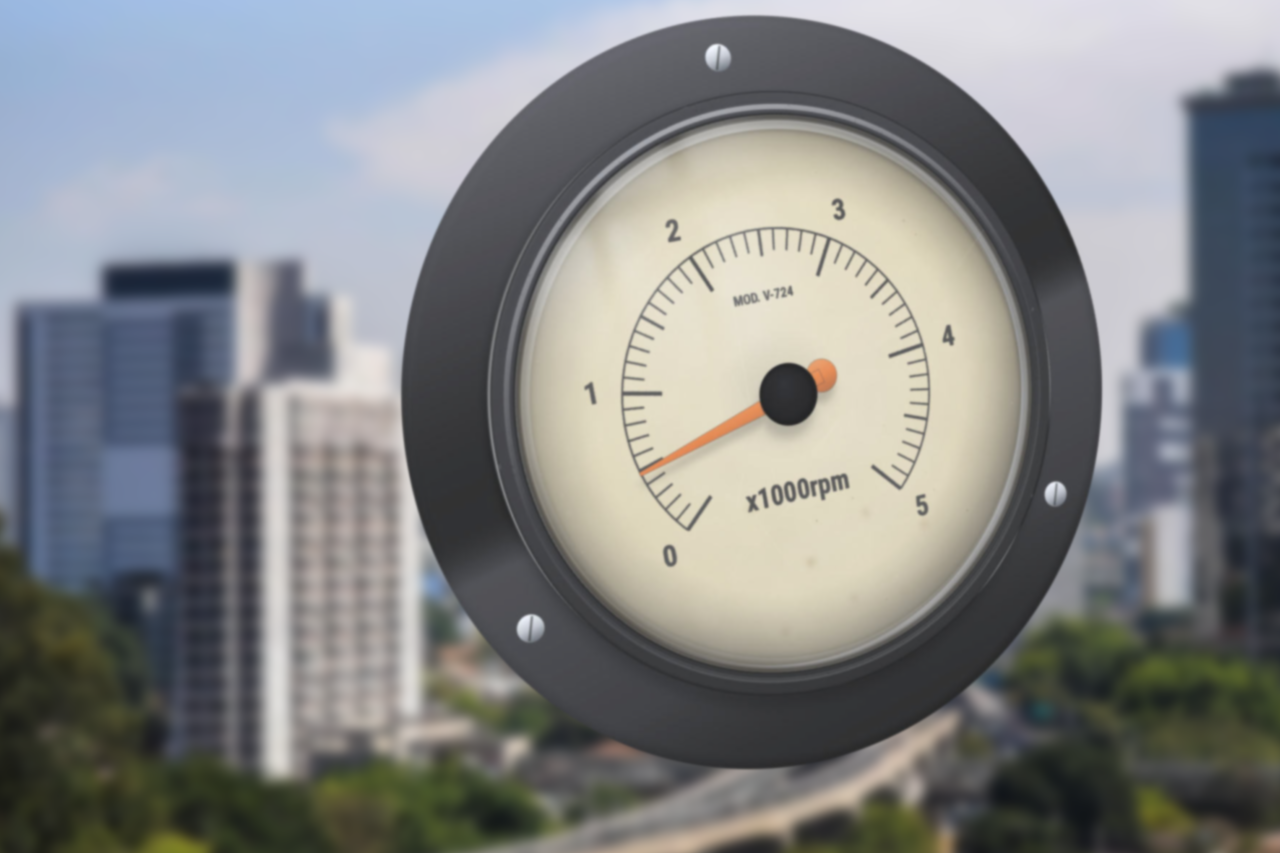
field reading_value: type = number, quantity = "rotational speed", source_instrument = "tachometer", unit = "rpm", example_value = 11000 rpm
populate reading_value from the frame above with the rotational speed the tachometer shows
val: 500 rpm
